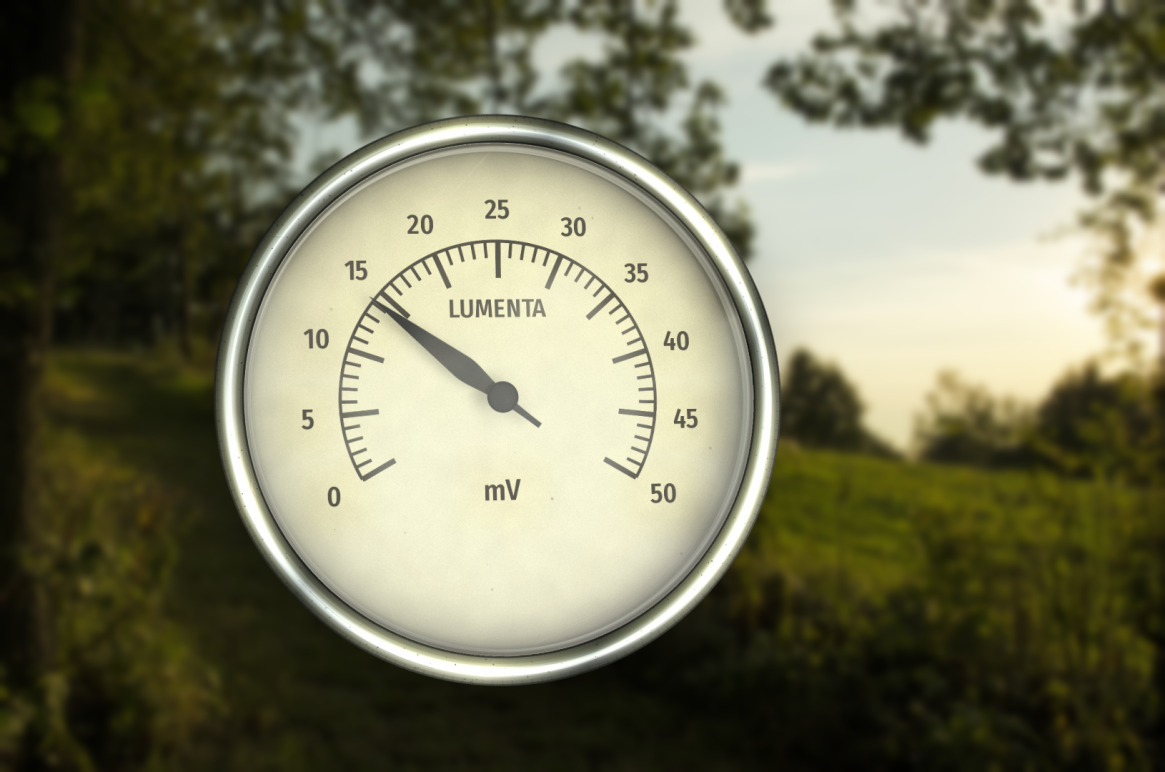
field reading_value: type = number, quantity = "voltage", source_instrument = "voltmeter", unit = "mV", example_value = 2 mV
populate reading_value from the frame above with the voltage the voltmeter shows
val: 14 mV
